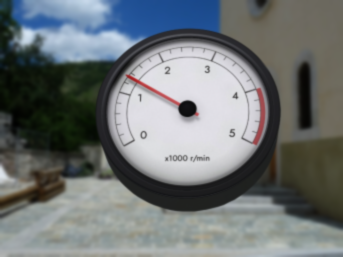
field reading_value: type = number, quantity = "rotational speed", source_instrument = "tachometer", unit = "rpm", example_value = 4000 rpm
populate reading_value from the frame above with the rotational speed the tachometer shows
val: 1300 rpm
